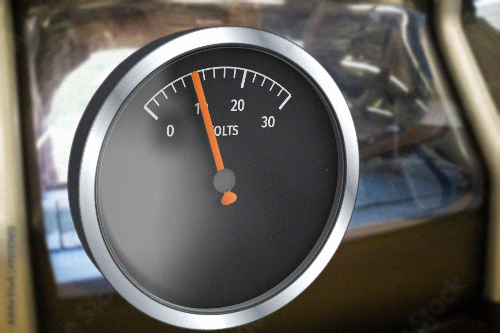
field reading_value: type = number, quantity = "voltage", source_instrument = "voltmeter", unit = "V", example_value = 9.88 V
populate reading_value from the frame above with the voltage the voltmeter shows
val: 10 V
